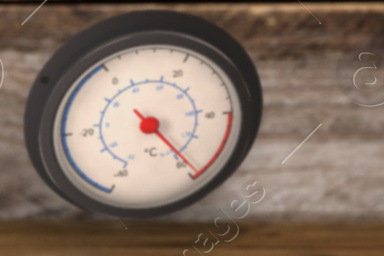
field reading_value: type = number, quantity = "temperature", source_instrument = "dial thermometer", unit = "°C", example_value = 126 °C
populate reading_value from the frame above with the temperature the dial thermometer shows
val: 58 °C
